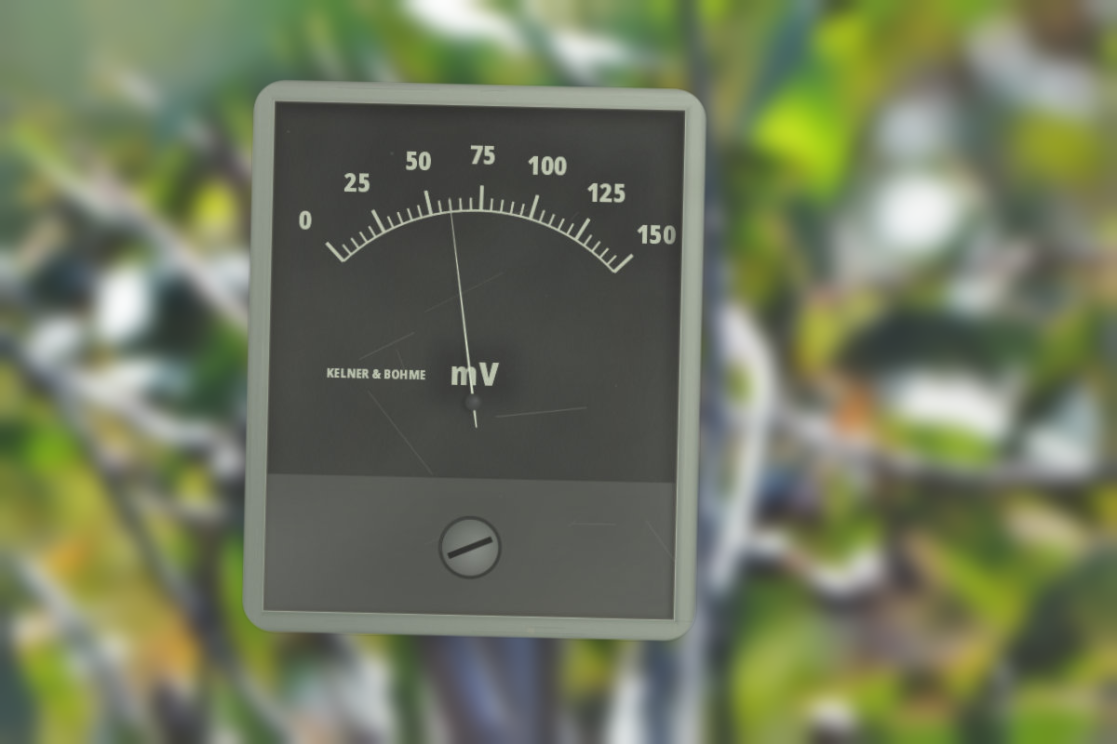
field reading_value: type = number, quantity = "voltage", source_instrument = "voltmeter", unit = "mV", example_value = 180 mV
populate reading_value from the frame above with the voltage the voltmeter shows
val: 60 mV
